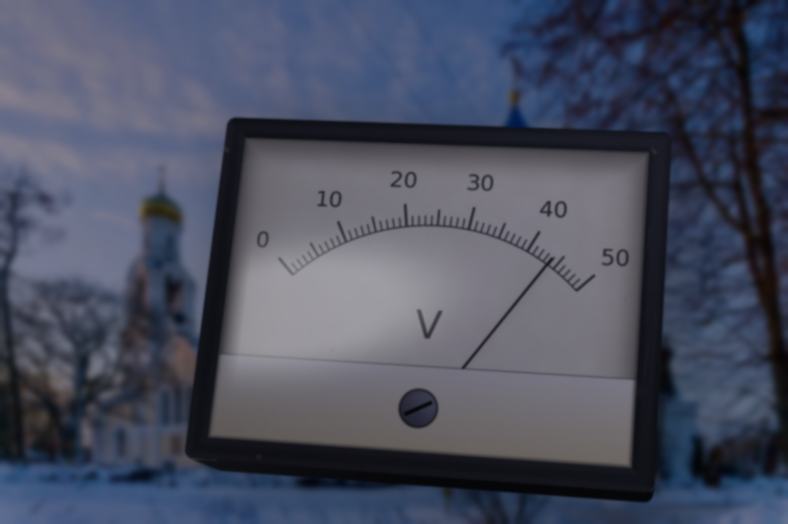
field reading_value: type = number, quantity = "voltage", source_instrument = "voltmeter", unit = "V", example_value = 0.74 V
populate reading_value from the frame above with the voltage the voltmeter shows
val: 44 V
